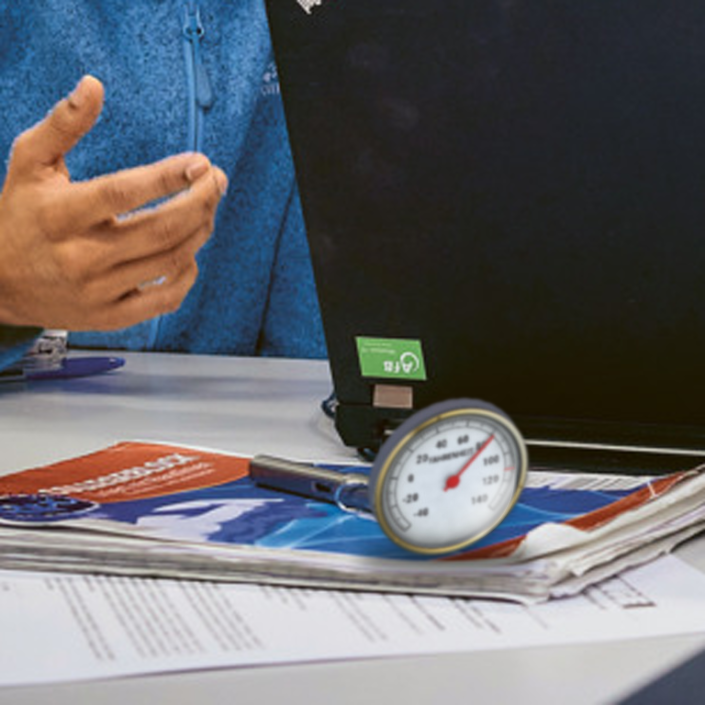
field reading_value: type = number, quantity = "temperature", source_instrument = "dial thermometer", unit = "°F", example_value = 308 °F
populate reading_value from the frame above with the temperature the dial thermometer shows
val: 80 °F
